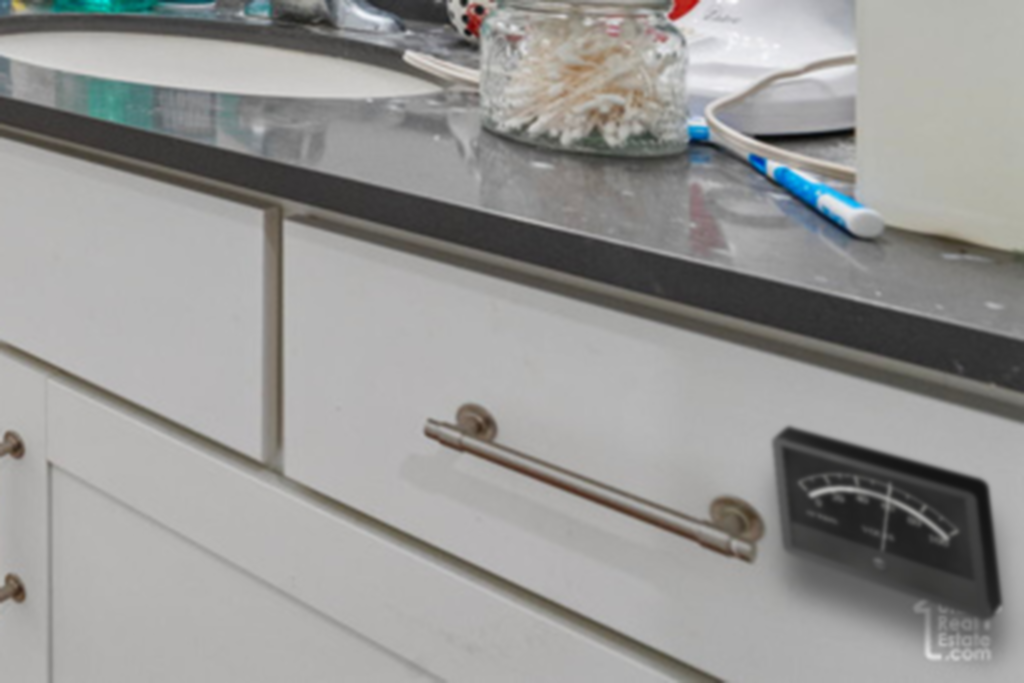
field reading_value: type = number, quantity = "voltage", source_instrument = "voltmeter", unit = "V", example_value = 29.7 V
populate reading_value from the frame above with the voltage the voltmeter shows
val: 60 V
